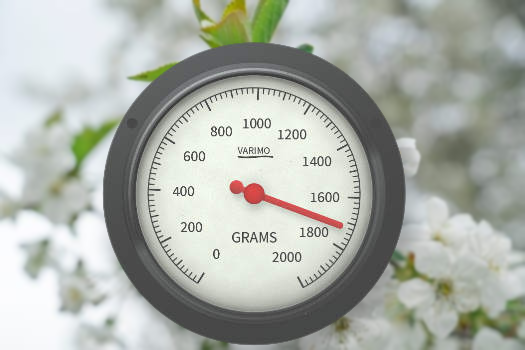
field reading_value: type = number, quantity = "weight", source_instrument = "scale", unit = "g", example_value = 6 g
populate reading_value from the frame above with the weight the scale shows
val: 1720 g
